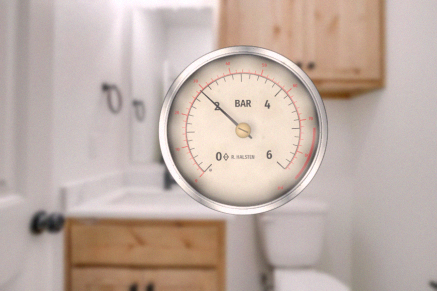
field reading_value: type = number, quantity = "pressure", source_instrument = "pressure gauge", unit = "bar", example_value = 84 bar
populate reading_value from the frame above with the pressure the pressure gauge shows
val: 2 bar
